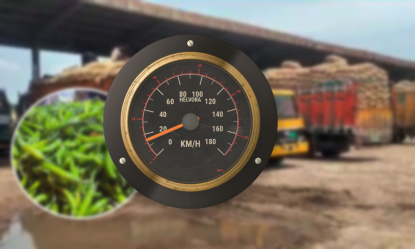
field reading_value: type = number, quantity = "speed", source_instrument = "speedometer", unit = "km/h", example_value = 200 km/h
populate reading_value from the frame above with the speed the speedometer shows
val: 15 km/h
